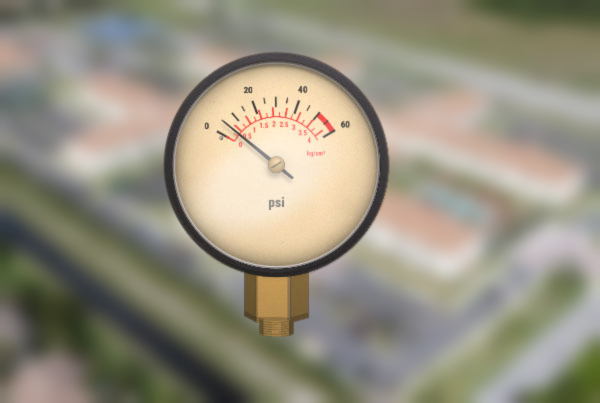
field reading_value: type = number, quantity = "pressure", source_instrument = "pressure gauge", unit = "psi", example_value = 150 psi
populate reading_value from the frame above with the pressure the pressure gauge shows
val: 5 psi
